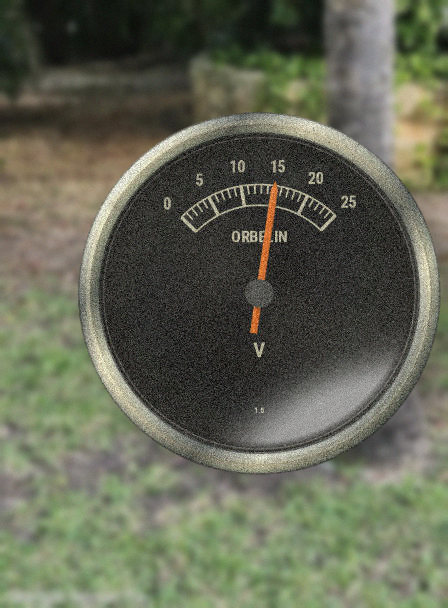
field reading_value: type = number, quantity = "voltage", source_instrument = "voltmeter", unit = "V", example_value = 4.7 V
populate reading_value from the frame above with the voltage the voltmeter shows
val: 15 V
